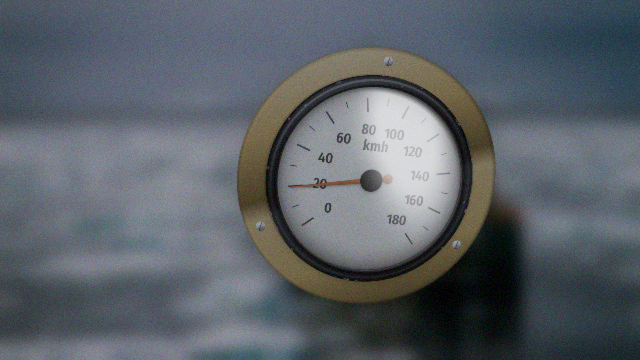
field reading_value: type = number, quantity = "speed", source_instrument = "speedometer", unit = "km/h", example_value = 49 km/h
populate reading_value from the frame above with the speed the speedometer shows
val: 20 km/h
